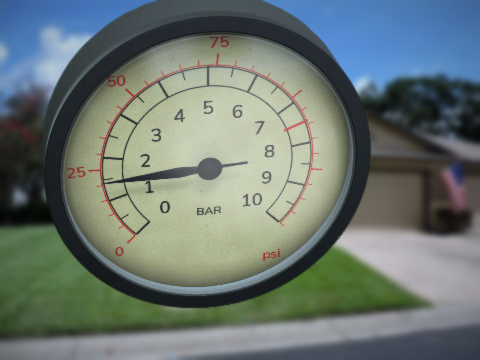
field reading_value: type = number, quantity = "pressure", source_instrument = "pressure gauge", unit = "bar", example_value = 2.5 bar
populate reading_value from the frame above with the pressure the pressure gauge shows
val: 1.5 bar
